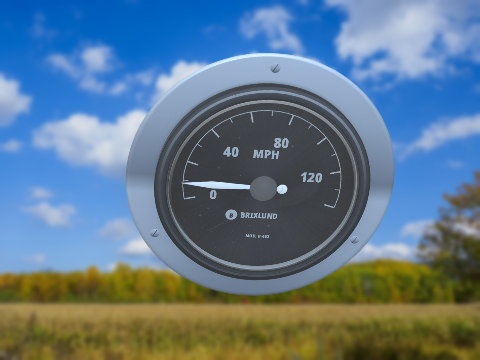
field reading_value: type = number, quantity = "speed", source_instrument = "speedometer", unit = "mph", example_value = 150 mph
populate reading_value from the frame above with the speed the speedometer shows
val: 10 mph
